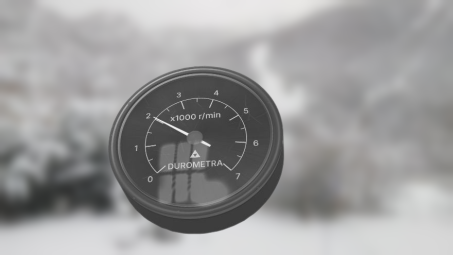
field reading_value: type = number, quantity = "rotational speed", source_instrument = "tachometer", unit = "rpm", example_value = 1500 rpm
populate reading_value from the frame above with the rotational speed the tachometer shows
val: 2000 rpm
